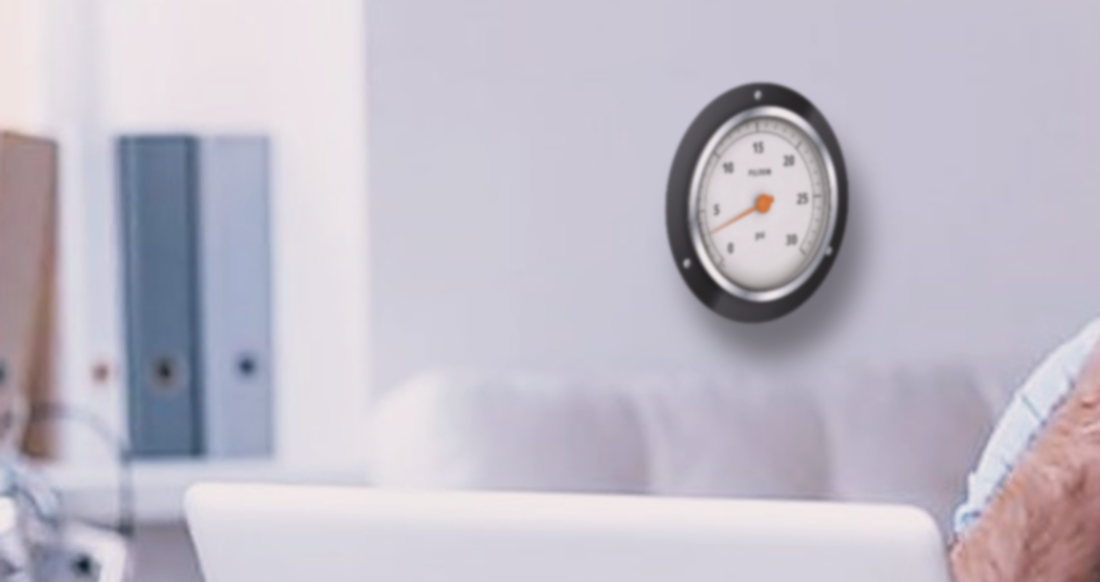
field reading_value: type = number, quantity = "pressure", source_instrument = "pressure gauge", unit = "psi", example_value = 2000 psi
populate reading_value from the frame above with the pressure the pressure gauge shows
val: 3 psi
